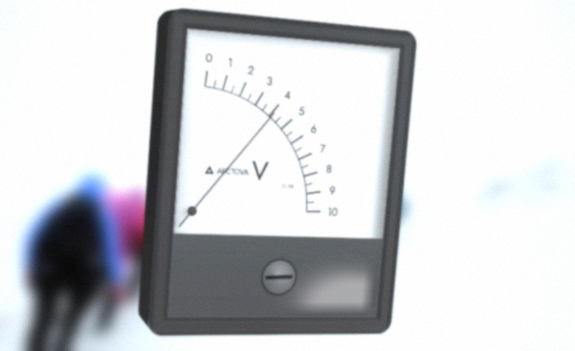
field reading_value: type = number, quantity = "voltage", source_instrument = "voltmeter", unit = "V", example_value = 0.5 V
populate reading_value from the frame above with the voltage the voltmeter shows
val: 4 V
